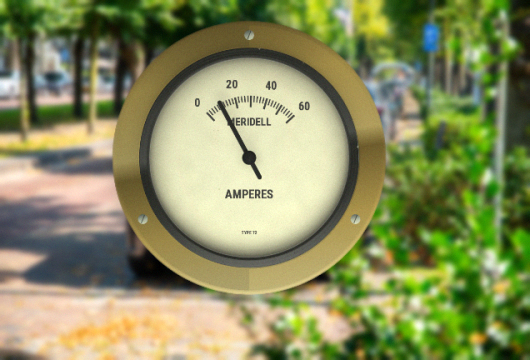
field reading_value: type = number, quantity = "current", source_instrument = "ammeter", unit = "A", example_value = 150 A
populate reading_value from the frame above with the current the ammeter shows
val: 10 A
